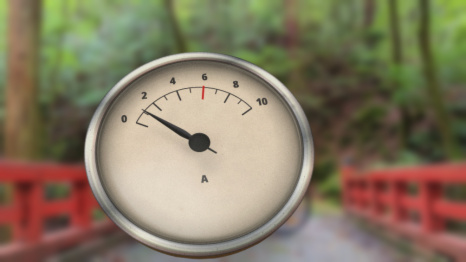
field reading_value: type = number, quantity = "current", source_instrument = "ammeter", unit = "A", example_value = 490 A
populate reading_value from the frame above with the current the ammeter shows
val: 1 A
